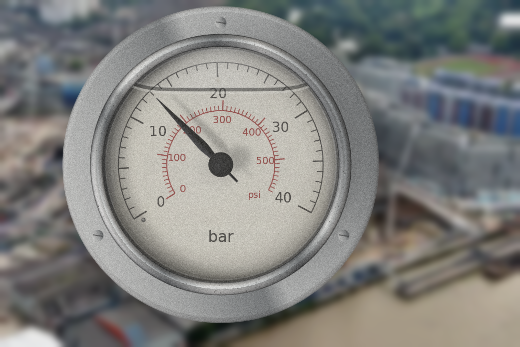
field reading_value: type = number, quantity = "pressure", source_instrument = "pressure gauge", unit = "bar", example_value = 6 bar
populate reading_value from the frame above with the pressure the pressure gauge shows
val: 13 bar
